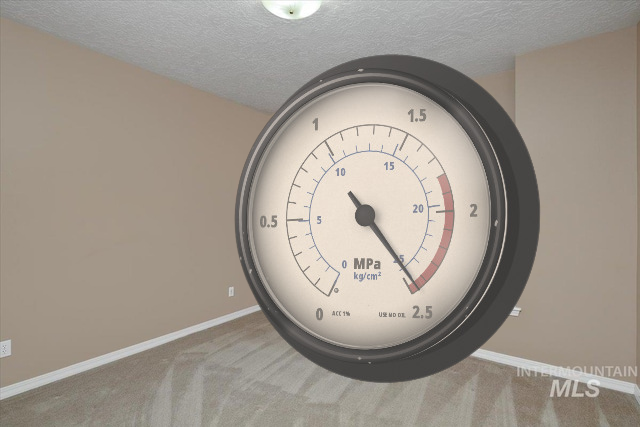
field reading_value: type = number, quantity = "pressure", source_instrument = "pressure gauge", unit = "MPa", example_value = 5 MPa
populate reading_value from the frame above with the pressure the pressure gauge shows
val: 2.45 MPa
